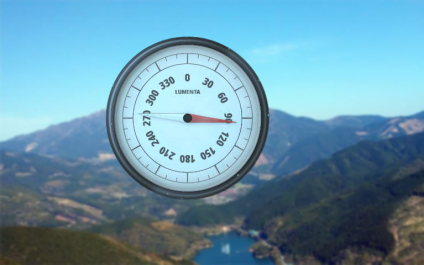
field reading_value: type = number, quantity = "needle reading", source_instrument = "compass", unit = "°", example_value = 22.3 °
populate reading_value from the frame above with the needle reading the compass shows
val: 95 °
